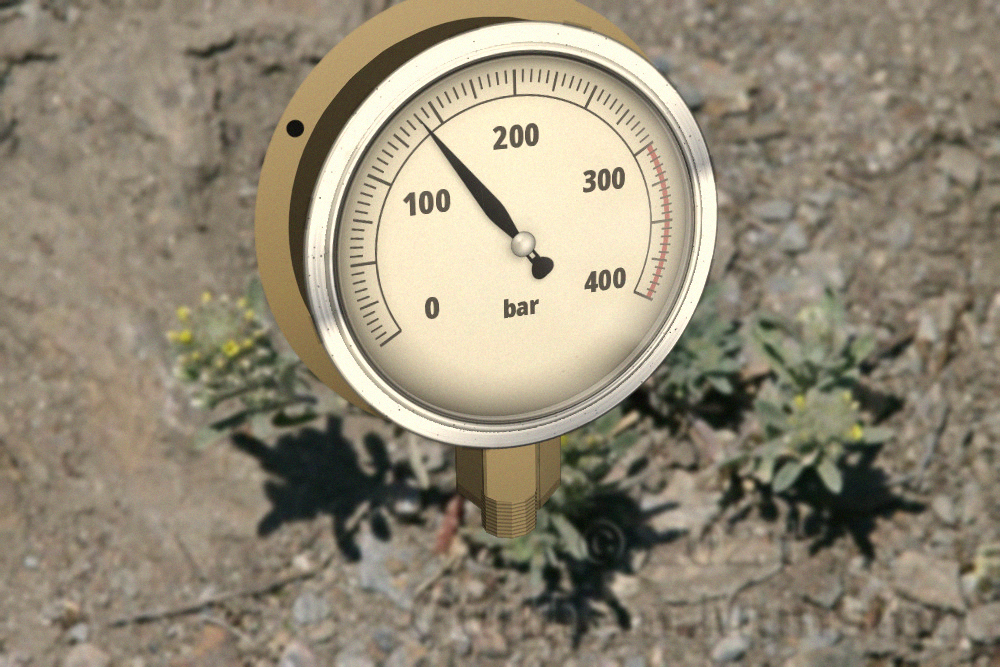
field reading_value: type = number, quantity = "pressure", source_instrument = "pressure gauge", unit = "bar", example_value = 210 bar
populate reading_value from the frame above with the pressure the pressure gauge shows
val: 140 bar
